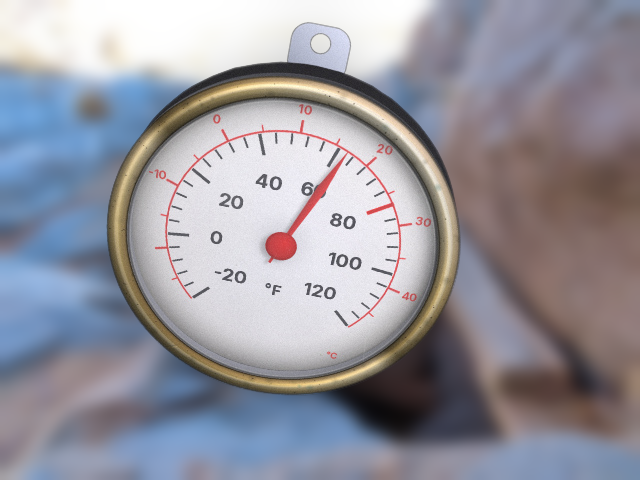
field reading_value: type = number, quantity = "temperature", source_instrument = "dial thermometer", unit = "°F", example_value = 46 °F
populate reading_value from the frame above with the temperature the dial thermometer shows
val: 62 °F
